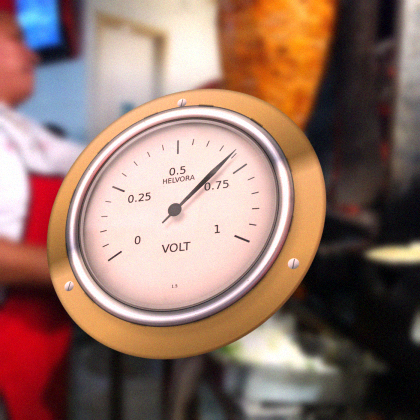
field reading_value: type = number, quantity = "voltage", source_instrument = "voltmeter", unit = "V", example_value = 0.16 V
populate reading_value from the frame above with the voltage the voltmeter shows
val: 0.7 V
